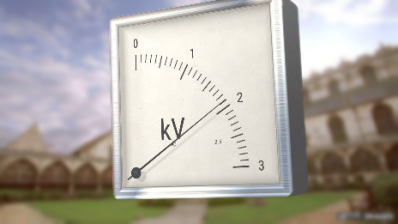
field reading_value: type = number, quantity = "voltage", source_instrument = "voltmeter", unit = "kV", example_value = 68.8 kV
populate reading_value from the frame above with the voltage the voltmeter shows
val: 1.9 kV
